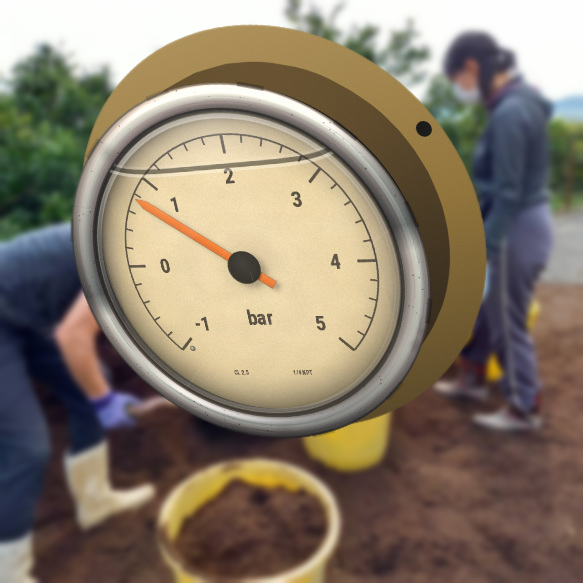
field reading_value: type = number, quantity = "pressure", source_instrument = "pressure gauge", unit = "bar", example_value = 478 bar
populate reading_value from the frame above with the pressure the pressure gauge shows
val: 0.8 bar
